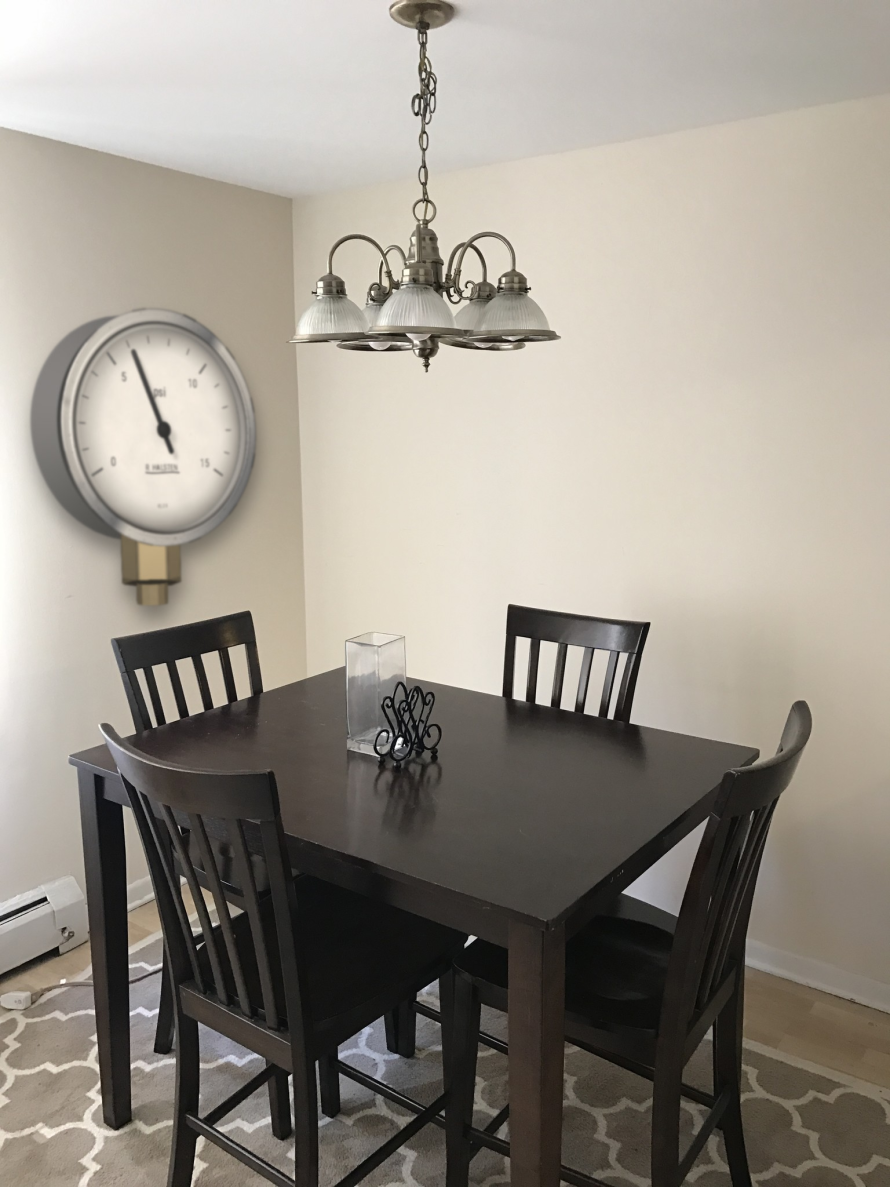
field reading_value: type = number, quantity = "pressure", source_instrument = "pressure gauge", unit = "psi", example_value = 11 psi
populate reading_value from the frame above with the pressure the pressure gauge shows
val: 6 psi
